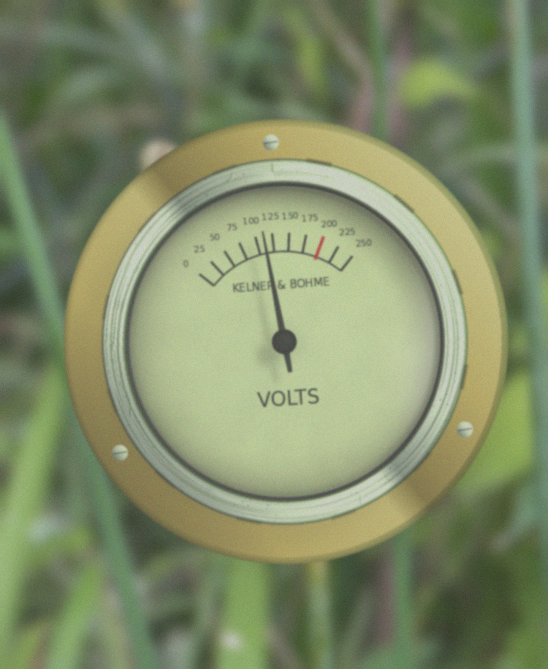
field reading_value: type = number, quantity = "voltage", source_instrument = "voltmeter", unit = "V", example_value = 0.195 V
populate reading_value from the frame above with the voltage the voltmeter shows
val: 112.5 V
